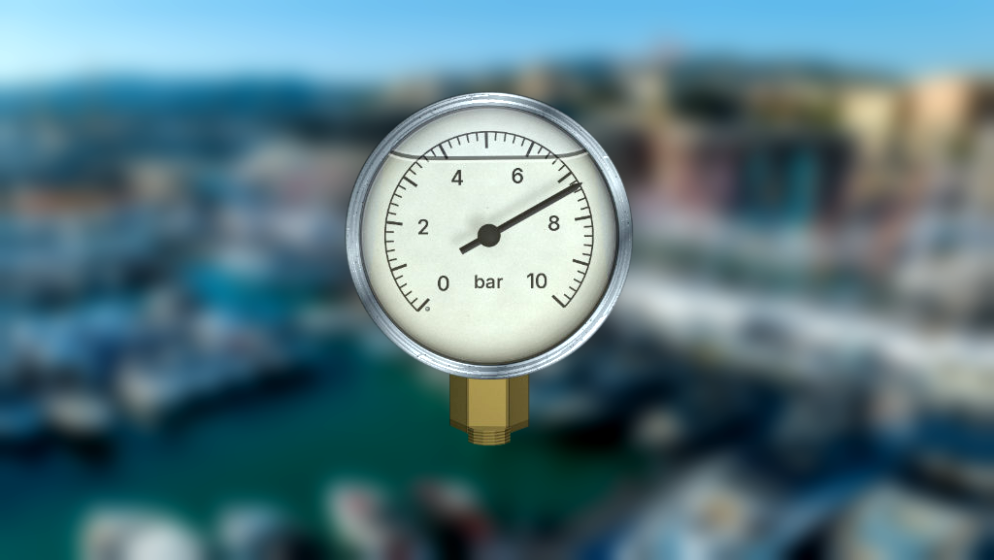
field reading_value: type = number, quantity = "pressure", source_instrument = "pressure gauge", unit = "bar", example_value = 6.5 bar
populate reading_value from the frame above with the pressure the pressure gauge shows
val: 7.3 bar
